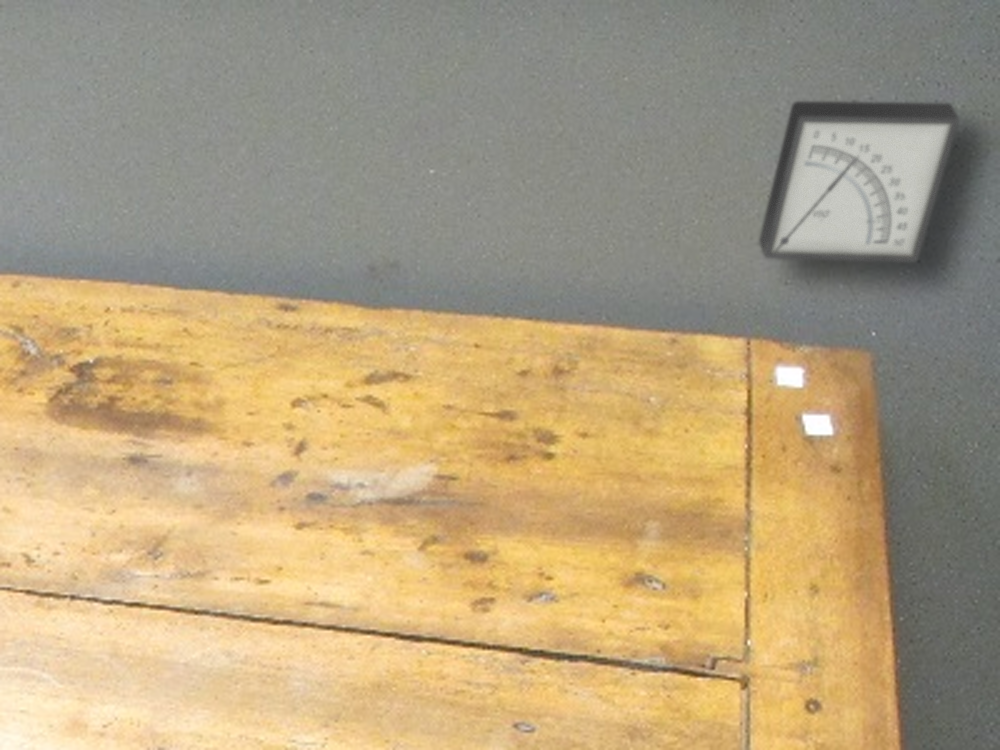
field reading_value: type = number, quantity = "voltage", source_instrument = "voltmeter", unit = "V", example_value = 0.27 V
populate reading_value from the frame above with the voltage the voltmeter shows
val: 15 V
